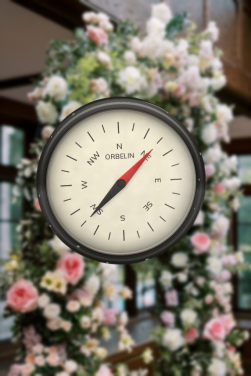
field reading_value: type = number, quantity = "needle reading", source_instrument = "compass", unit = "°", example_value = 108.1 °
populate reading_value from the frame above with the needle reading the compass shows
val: 45 °
